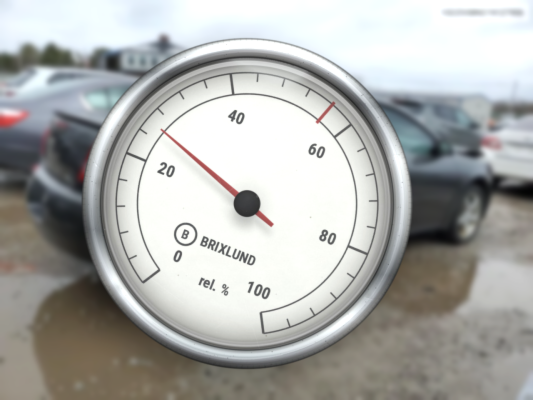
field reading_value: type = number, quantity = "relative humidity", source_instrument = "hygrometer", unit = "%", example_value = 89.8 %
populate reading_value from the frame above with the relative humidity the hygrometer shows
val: 26 %
